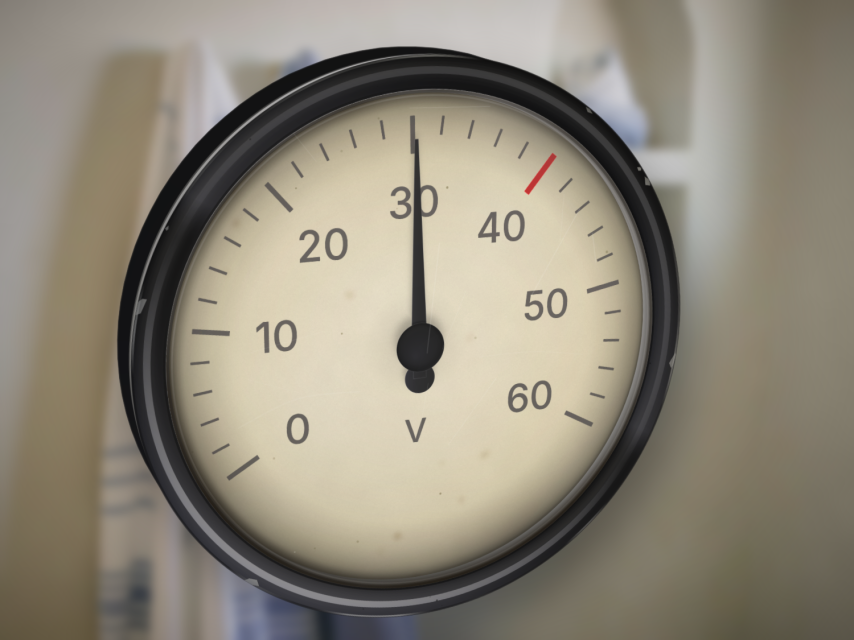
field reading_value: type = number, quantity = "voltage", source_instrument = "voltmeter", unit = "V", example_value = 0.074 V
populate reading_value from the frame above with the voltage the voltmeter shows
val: 30 V
